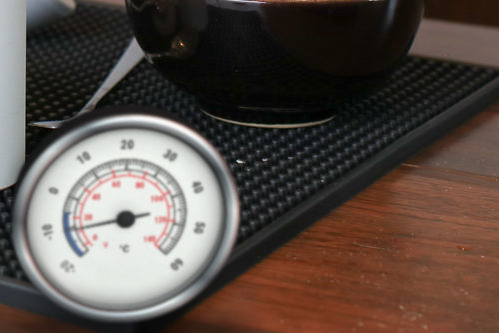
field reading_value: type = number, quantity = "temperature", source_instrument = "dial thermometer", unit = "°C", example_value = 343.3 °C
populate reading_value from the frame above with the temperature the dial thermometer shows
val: -10 °C
